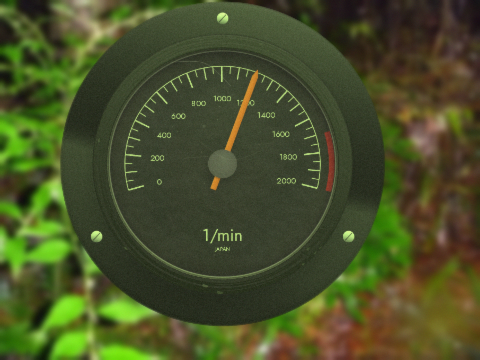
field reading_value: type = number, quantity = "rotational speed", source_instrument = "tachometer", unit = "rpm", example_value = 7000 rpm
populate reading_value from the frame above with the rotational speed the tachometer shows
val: 1200 rpm
